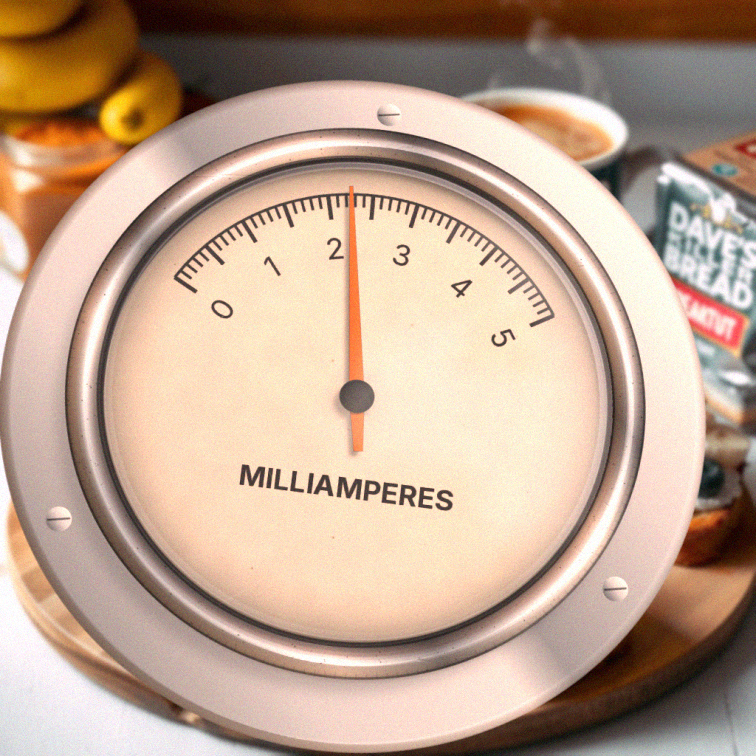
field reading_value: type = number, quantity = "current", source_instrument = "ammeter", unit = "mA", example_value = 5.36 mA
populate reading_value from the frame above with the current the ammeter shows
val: 2.25 mA
